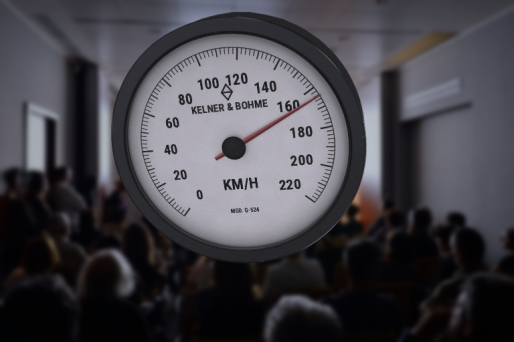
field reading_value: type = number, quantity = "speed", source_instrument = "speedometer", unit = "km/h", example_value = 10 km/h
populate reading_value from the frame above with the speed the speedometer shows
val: 164 km/h
